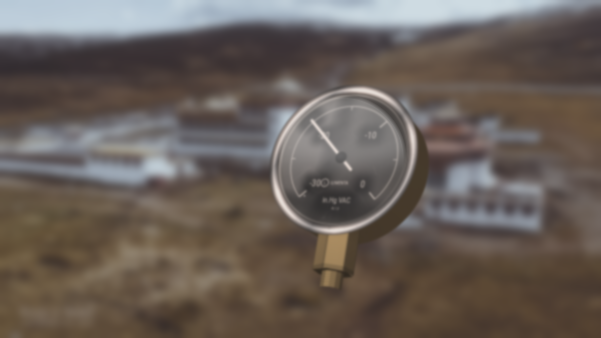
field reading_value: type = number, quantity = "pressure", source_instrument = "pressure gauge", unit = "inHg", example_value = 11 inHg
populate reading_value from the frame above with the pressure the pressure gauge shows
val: -20 inHg
